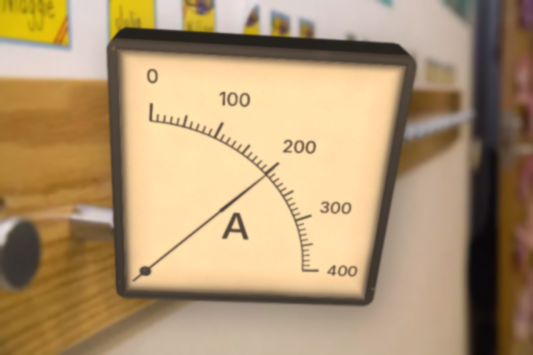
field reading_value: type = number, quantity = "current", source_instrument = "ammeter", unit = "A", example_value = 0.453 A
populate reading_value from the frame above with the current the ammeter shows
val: 200 A
